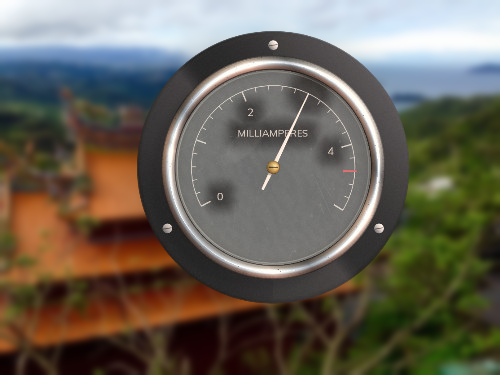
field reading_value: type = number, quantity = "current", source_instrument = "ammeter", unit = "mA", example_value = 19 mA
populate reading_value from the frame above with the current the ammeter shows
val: 3 mA
